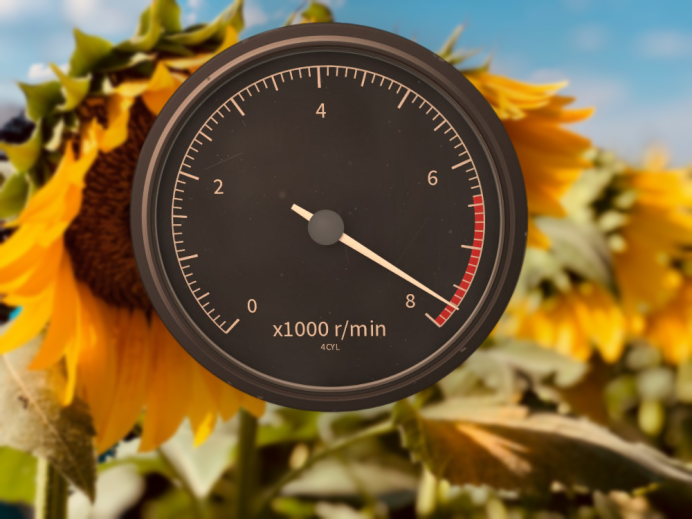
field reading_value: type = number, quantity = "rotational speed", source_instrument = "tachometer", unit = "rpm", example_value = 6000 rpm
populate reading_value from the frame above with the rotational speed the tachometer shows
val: 7700 rpm
